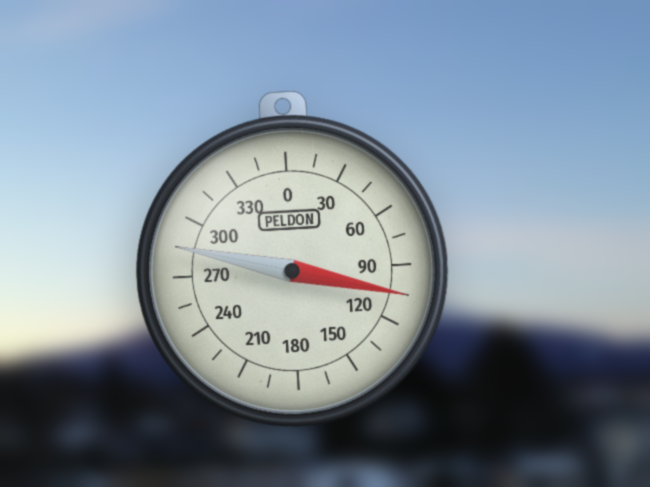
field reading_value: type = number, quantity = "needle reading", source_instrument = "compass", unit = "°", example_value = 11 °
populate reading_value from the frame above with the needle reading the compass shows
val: 105 °
